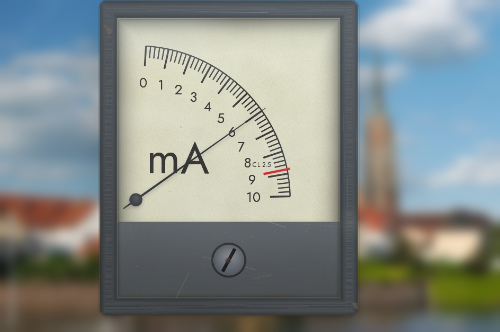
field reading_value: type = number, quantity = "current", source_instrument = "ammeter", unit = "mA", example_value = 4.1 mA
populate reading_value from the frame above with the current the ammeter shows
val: 6 mA
